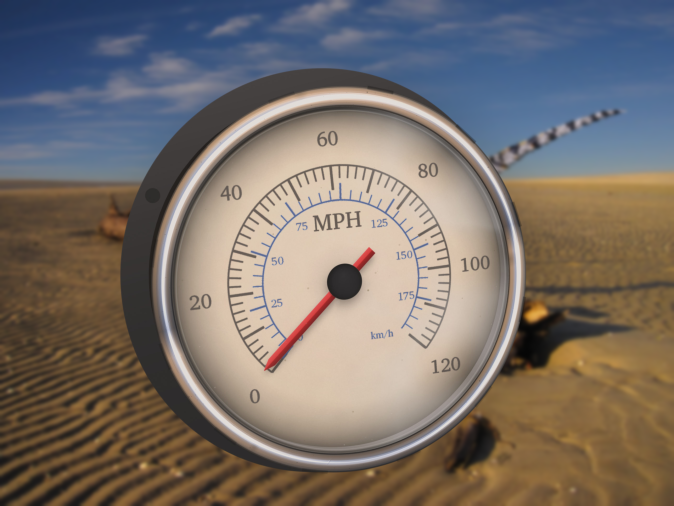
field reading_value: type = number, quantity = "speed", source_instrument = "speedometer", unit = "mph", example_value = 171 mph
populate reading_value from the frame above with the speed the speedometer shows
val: 2 mph
